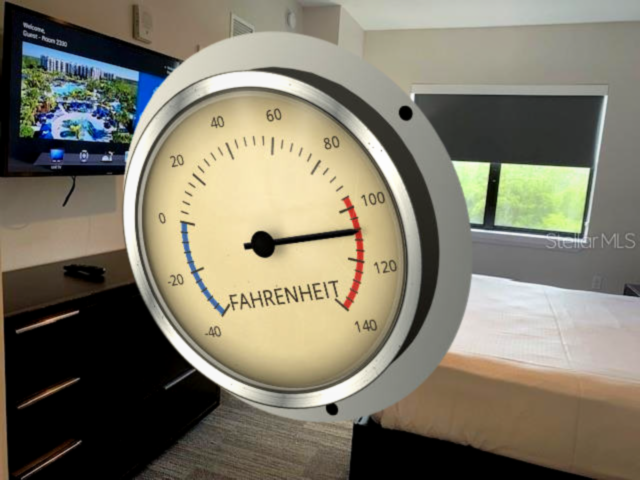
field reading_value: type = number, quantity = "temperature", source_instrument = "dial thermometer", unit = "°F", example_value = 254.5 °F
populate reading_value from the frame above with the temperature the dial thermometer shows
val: 108 °F
